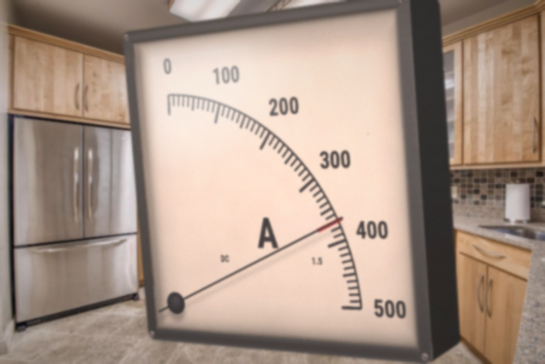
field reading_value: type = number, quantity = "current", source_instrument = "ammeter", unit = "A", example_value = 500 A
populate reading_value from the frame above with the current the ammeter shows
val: 370 A
